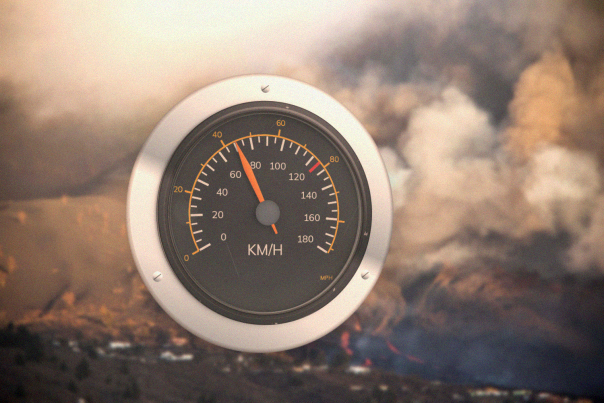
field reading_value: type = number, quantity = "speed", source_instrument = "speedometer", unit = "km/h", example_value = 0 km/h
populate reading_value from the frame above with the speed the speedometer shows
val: 70 km/h
